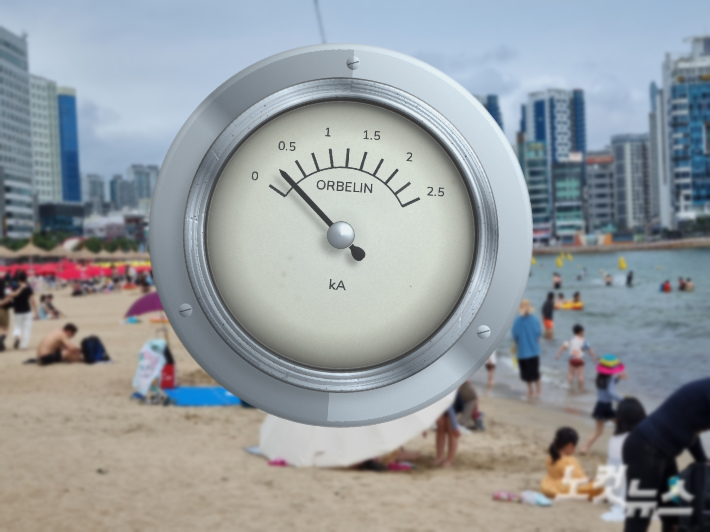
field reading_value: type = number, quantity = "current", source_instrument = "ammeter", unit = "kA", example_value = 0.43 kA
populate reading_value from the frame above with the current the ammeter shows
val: 0.25 kA
